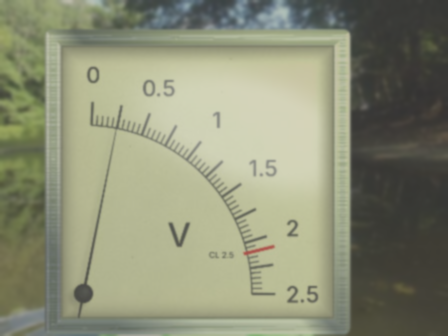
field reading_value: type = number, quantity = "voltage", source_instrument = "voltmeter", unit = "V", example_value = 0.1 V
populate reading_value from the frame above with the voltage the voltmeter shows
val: 0.25 V
